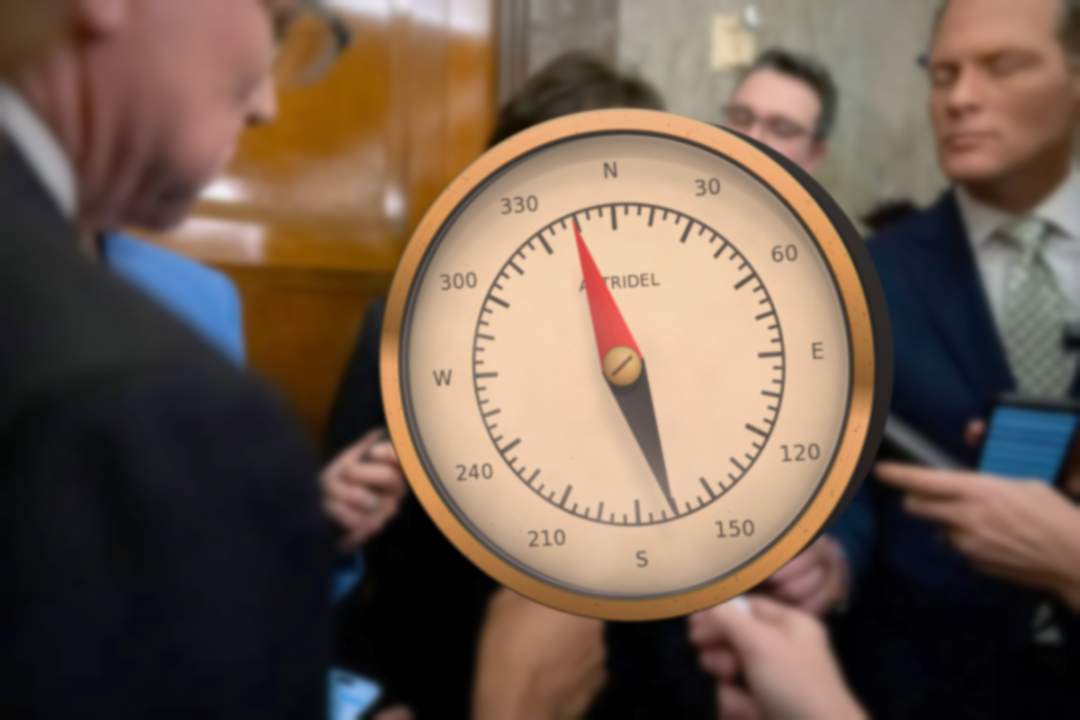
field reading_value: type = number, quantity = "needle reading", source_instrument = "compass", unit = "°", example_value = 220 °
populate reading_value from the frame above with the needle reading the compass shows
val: 345 °
